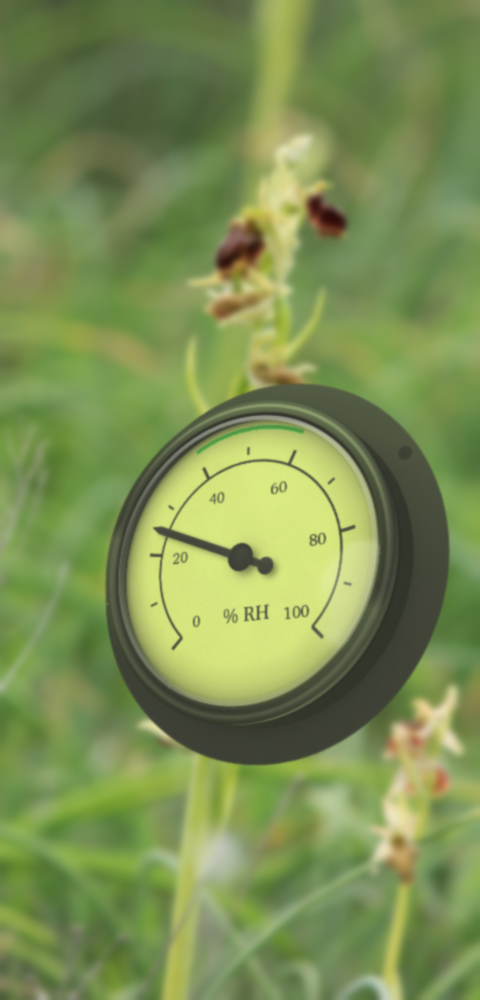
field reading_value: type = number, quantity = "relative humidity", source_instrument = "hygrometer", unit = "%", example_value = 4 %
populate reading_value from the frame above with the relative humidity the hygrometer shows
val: 25 %
